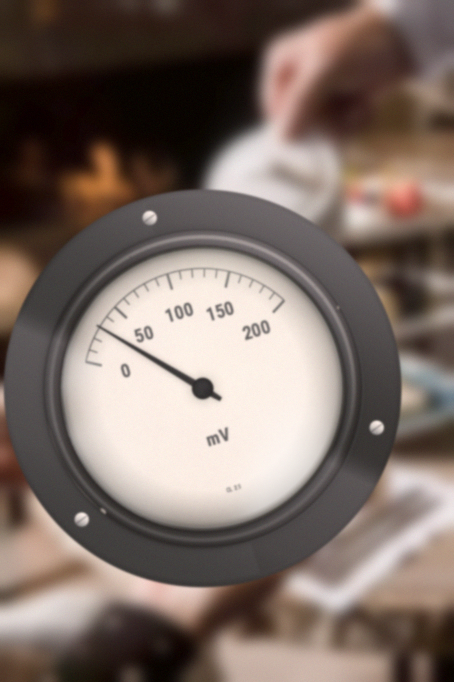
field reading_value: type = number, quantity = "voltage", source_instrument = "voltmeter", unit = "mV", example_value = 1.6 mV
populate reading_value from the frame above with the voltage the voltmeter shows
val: 30 mV
